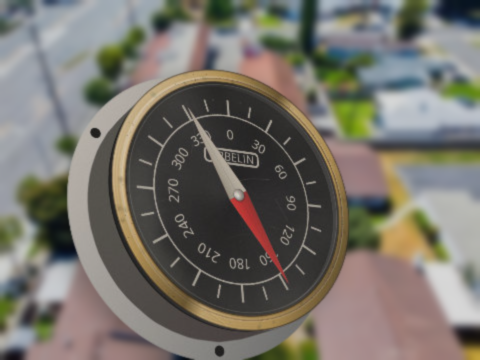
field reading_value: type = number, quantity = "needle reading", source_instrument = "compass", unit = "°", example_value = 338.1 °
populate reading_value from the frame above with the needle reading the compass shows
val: 150 °
